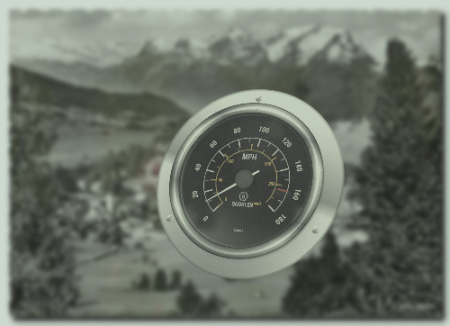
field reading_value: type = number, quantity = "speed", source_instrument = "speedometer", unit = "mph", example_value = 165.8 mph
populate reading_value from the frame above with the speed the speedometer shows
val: 10 mph
